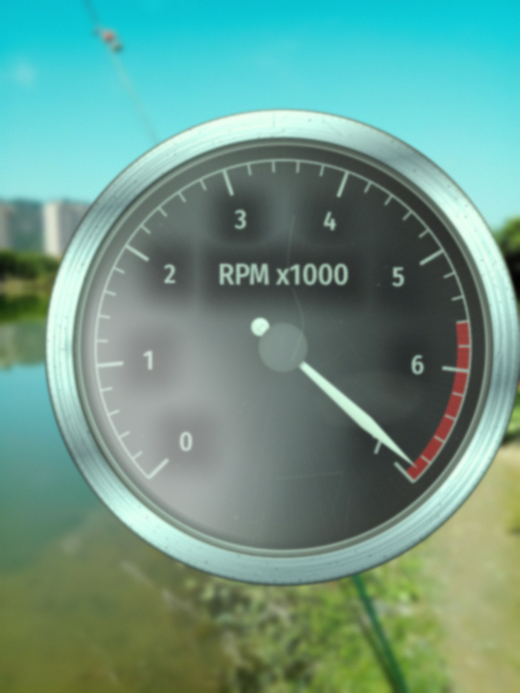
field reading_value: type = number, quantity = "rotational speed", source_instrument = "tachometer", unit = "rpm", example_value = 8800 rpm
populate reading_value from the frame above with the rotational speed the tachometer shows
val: 6900 rpm
